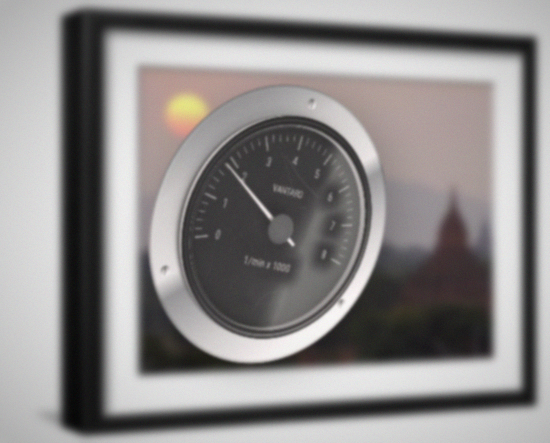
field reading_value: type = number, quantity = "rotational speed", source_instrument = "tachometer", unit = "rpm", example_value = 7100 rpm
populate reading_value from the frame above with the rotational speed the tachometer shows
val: 1800 rpm
